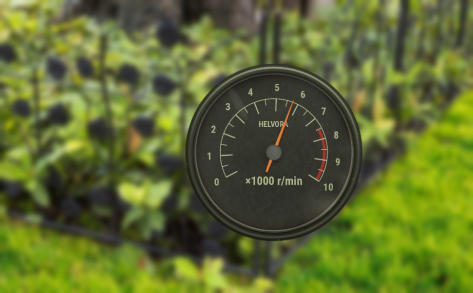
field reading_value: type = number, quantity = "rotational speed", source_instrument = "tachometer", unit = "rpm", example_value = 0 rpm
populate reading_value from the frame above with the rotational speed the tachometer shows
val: 5750 rpm
